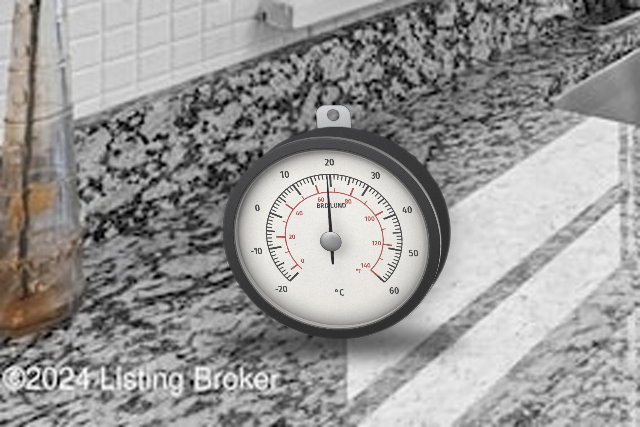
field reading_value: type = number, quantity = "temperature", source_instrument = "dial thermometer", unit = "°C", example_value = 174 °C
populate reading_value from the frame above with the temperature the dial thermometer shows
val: 20 °C
